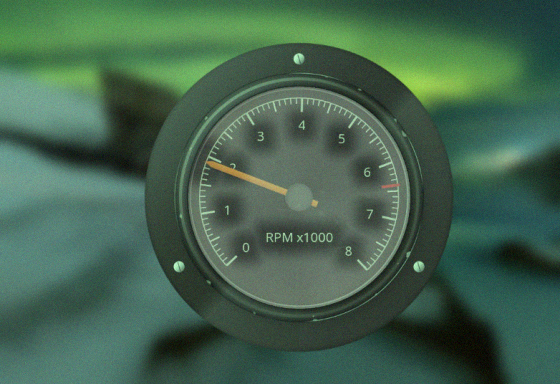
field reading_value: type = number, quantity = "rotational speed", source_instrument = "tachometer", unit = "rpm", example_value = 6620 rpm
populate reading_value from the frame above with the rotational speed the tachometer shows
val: 1900 rpm
